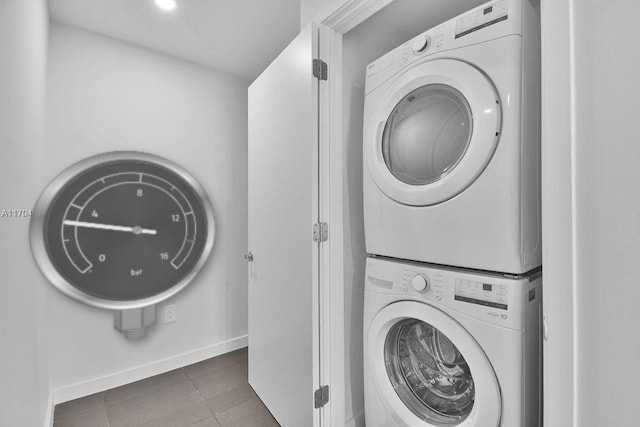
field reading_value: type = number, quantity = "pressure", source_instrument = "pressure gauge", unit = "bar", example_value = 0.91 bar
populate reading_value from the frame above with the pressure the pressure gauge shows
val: 3 bar
